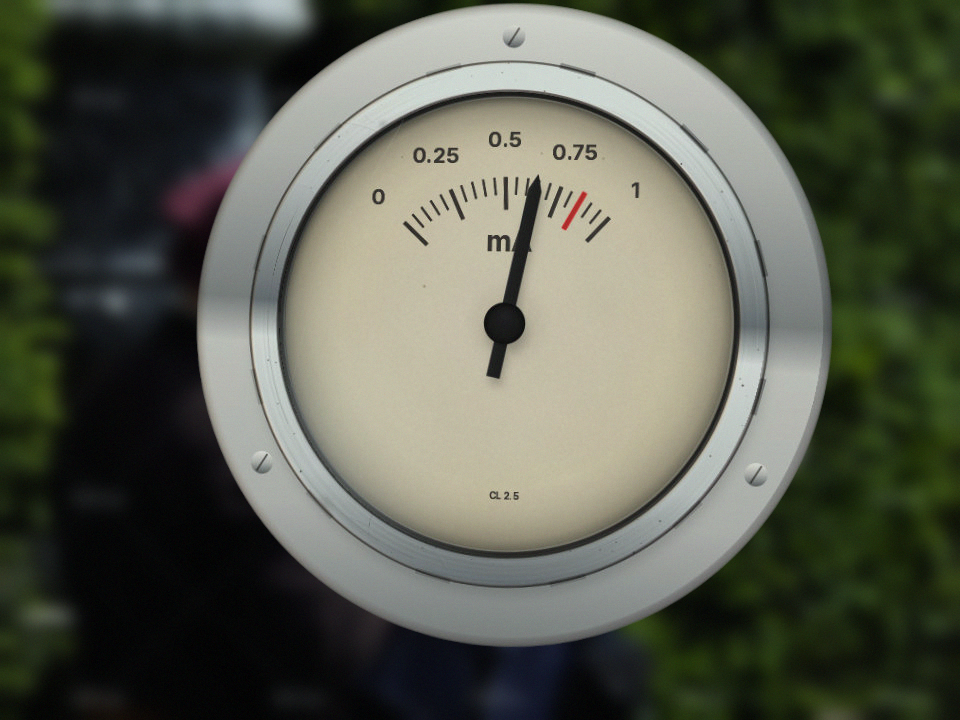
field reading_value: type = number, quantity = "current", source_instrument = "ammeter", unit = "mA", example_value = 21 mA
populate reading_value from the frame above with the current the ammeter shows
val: 0.65 mA
